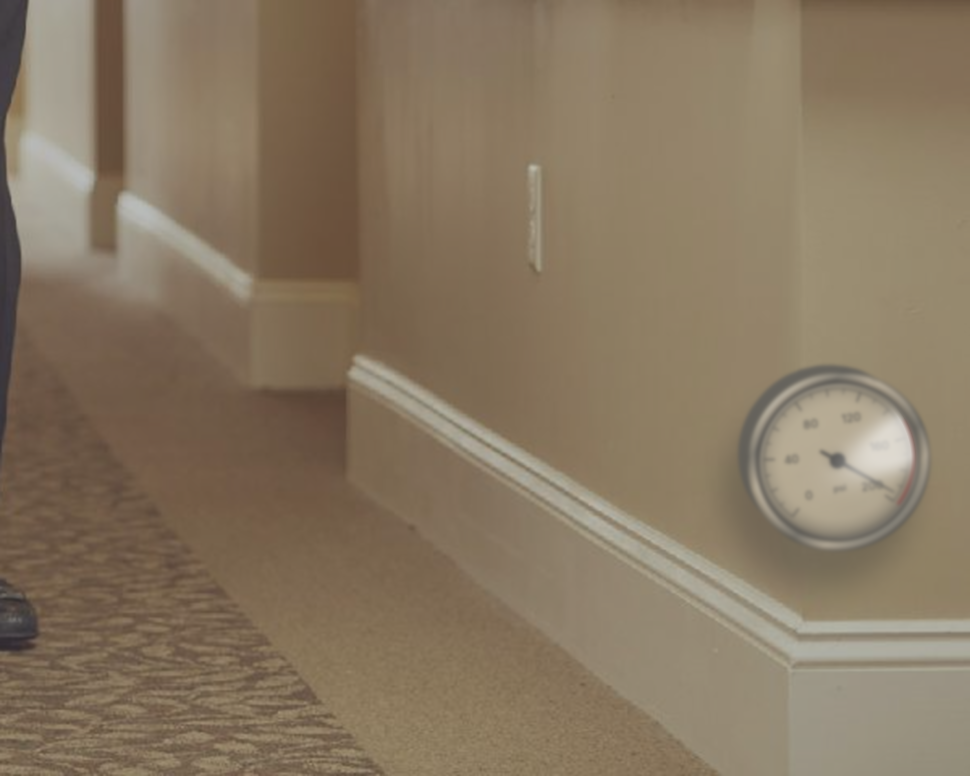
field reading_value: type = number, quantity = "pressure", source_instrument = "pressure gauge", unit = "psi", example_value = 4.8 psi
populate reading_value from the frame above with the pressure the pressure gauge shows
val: 195 psi
